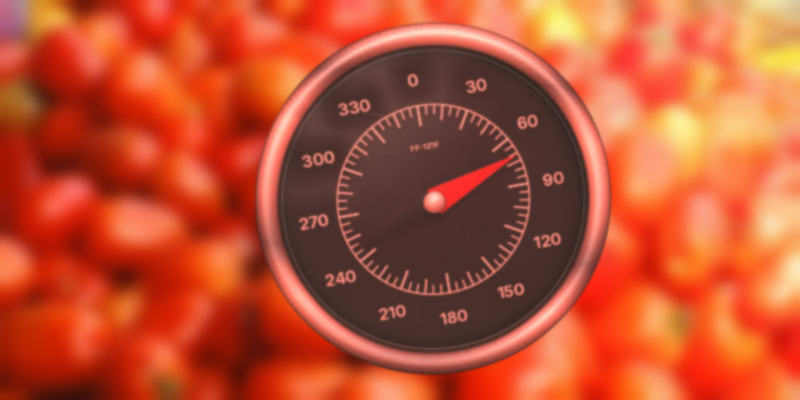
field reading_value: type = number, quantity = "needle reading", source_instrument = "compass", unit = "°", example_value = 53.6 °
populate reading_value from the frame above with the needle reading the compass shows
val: 70 °
